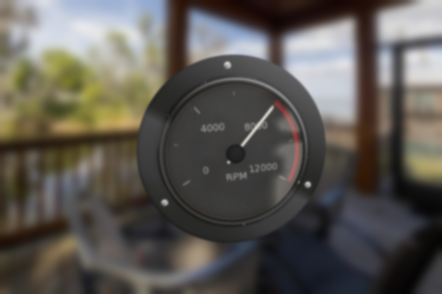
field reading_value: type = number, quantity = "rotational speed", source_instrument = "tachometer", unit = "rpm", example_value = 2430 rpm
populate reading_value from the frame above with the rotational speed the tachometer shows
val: 8000 rpm
